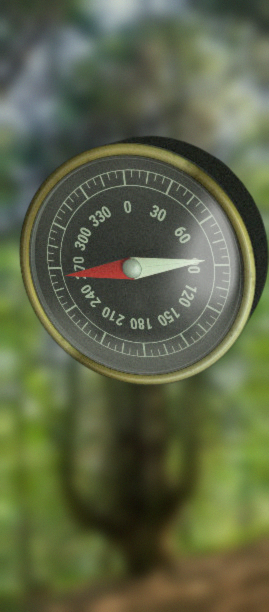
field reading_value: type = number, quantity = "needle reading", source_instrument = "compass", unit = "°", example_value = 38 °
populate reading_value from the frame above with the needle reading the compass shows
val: 265 °
